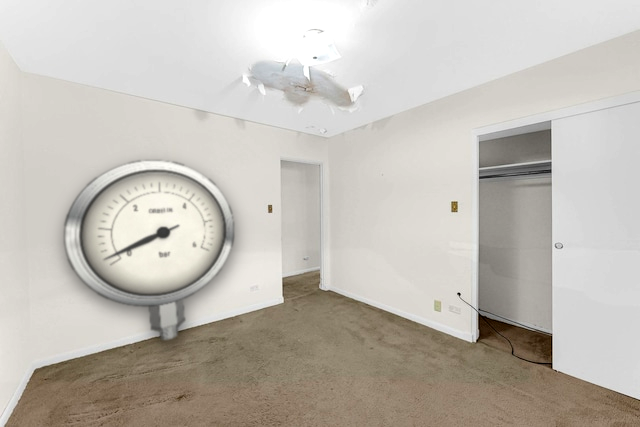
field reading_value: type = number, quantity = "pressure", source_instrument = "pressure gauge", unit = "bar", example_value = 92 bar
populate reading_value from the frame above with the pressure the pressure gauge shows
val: 0.2 bar
